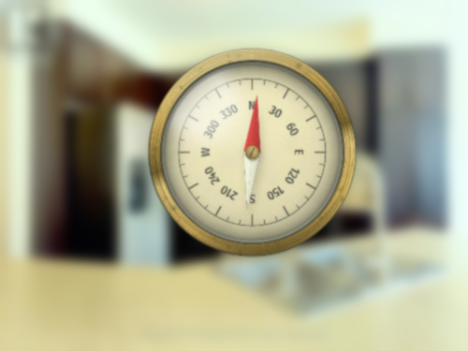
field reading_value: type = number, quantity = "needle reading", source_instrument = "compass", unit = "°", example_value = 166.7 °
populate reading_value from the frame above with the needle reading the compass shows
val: 5 °
